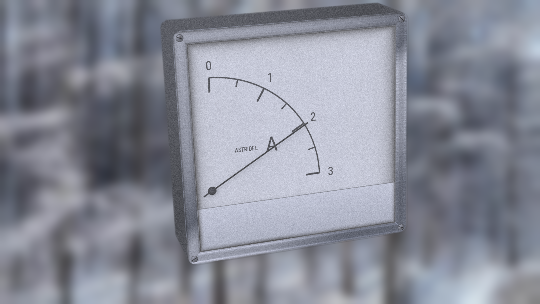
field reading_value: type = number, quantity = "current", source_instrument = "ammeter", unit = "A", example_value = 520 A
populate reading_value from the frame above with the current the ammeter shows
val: 2 A
